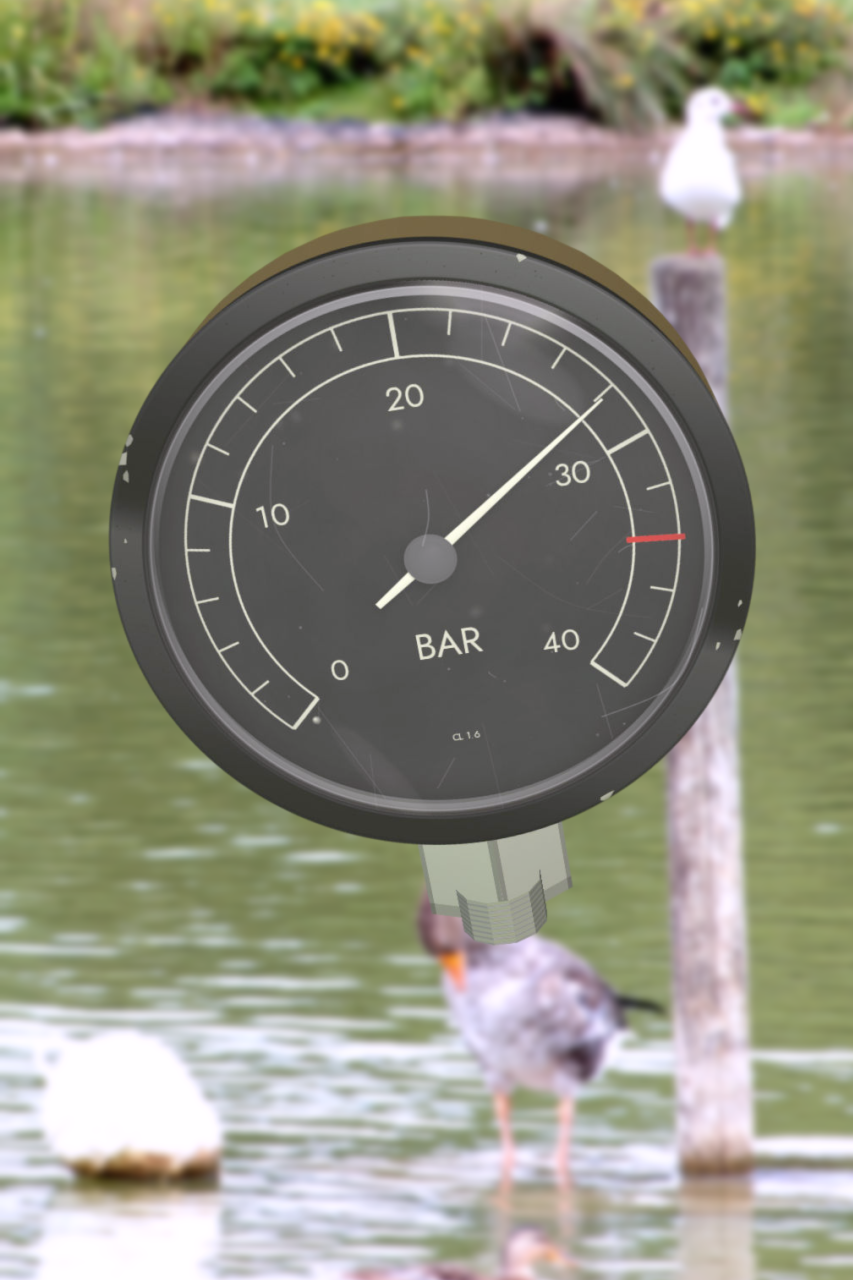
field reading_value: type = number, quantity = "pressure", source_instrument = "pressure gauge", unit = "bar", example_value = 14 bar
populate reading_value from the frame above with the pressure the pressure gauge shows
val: 28 bar
